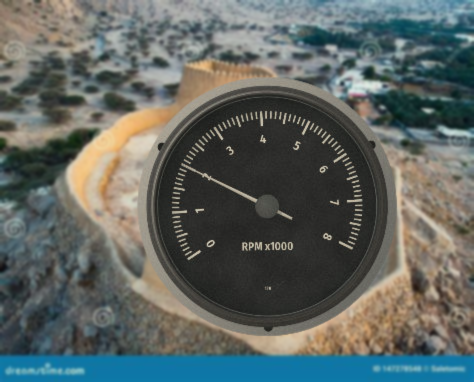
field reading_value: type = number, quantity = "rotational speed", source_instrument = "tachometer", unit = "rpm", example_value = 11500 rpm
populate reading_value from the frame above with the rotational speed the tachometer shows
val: 2000 rpm
